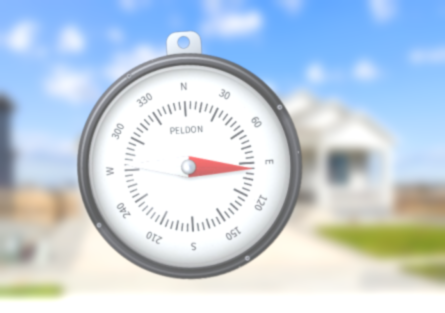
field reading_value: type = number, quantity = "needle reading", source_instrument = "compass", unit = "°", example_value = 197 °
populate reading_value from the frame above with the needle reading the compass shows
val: 95 °
